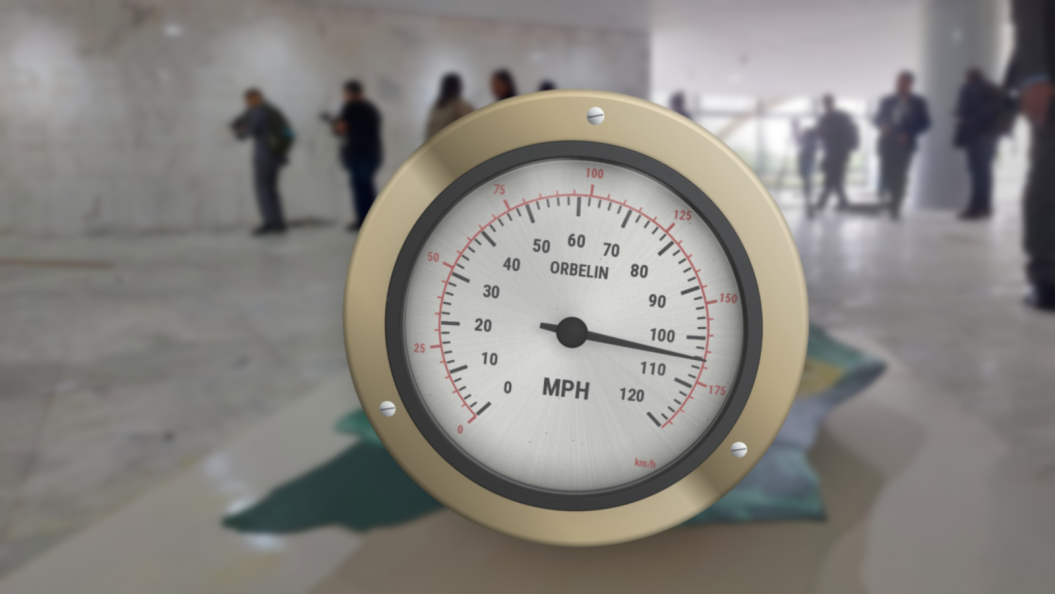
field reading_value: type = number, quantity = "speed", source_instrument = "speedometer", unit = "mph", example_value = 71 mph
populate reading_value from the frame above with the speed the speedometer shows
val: 104 mph
